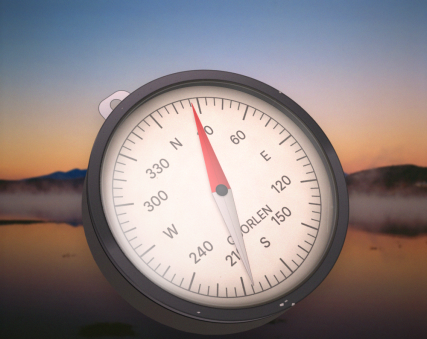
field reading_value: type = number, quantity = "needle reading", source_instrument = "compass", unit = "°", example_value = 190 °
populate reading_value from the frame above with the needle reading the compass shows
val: 25 °
